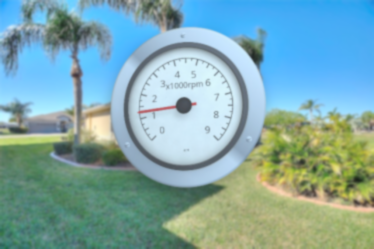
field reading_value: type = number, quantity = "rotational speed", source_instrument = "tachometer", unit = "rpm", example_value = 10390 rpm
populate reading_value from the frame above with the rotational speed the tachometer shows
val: 1250 rpm
